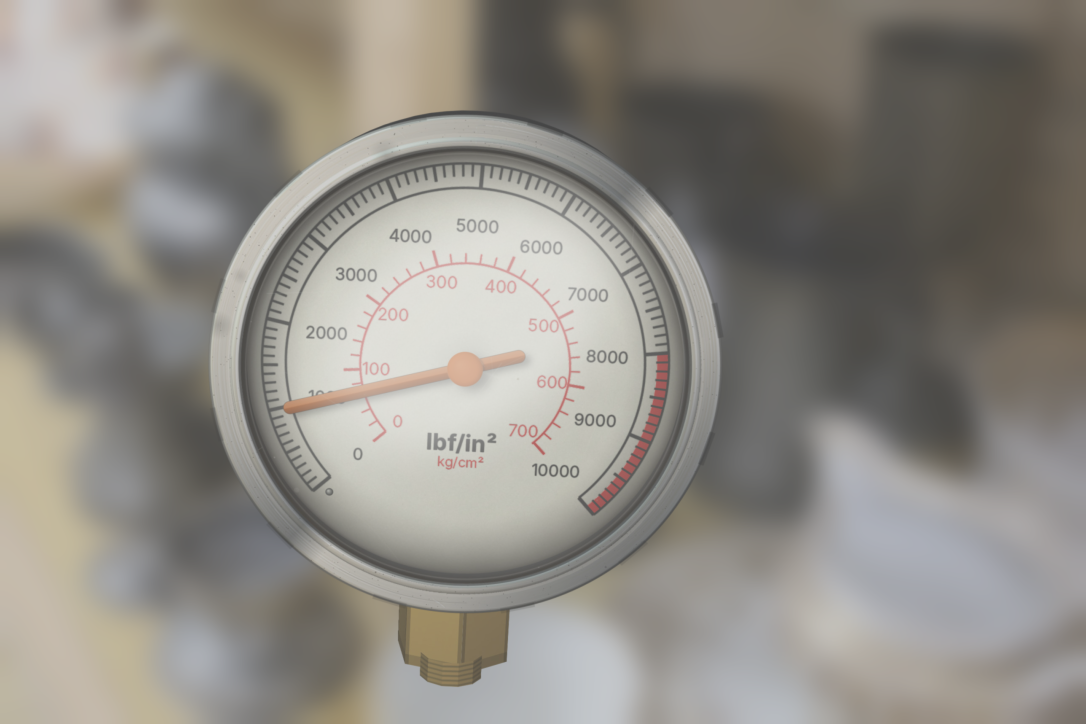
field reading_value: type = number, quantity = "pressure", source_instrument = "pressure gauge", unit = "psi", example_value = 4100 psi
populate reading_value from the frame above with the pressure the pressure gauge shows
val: 1000 psi
